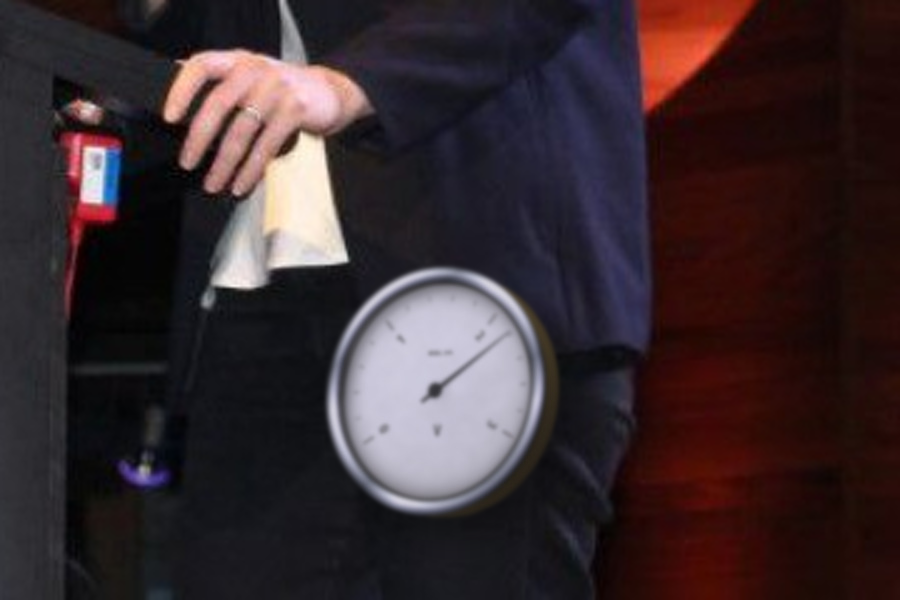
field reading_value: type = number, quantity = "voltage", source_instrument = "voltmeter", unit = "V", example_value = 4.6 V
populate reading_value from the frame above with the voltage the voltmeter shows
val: 2.2 V
